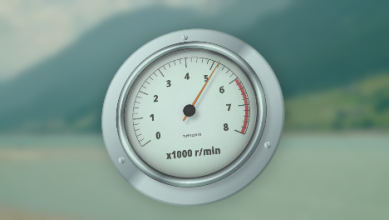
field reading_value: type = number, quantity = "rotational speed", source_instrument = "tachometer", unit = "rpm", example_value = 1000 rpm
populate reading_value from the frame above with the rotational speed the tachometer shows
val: 5200 rpm
